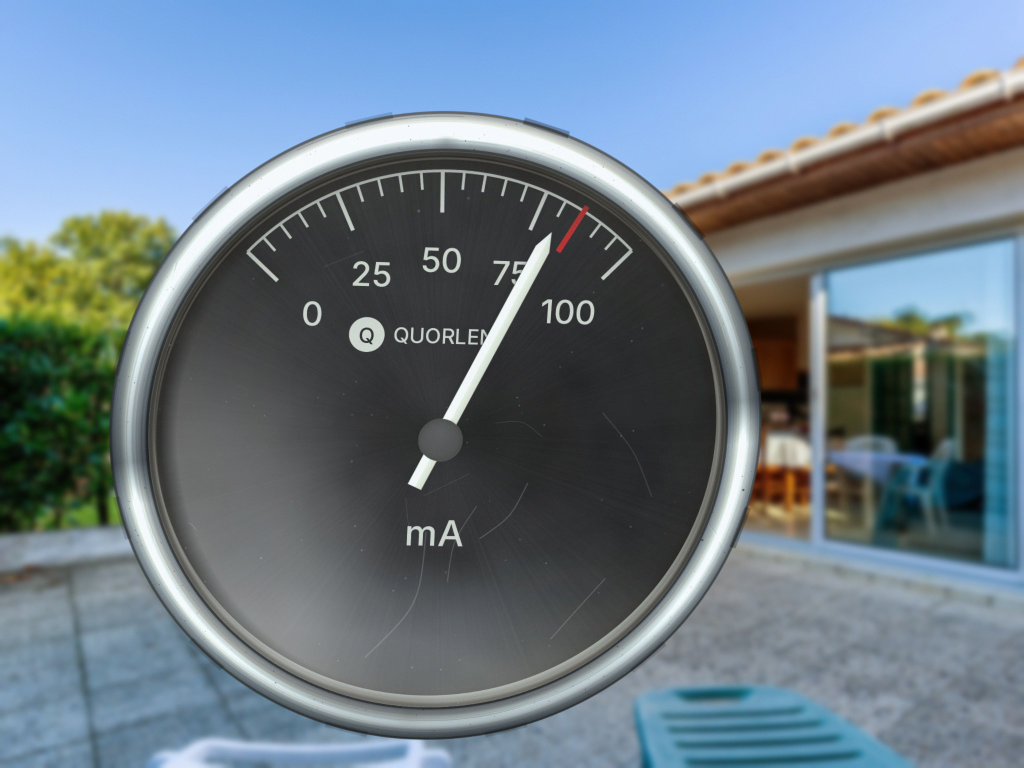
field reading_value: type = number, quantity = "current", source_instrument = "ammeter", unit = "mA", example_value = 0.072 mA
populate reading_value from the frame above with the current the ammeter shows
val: 80 mA
